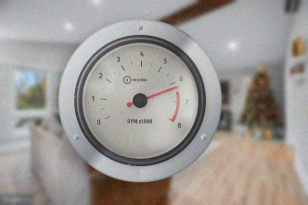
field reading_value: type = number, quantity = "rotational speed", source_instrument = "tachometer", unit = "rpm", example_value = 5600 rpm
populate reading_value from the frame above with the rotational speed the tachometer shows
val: 6250 rpm
